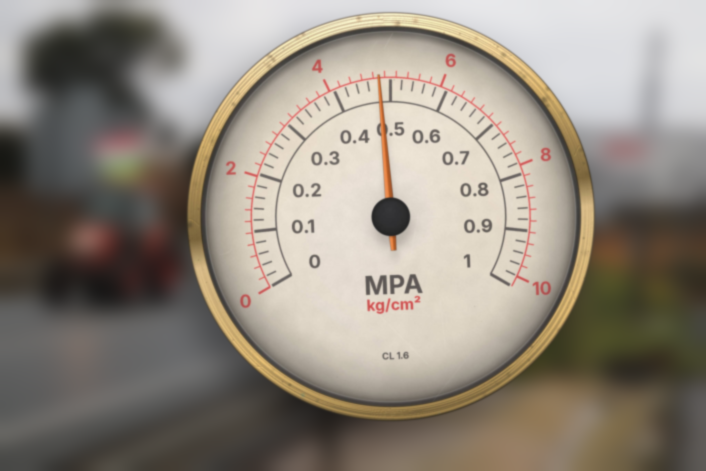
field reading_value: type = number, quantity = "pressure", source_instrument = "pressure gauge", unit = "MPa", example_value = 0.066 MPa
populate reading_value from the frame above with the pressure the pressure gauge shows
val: 0.48 MPa
